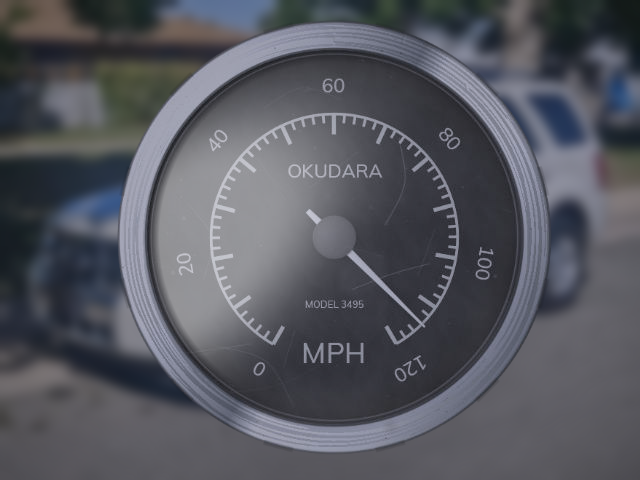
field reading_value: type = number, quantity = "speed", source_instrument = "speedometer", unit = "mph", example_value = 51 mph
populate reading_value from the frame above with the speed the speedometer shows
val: 114 mph
